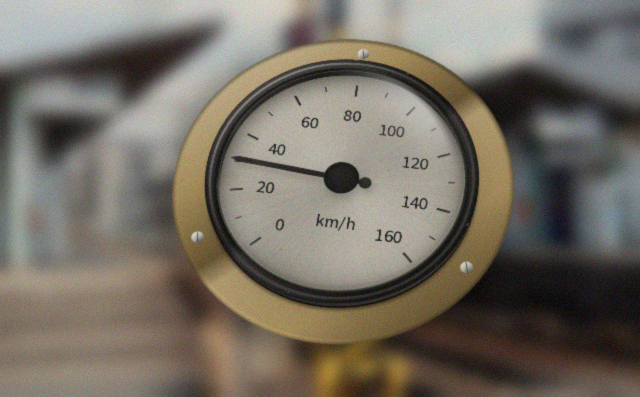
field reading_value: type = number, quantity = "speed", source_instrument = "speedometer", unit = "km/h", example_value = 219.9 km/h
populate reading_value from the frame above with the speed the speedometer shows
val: 30 km/h
